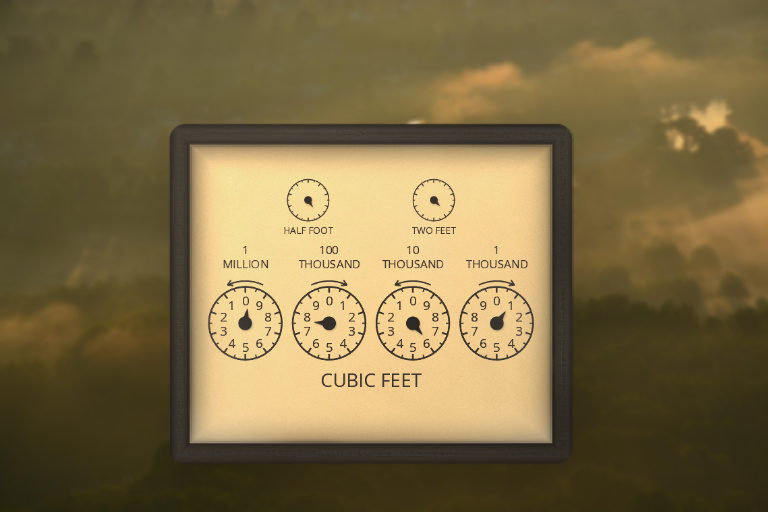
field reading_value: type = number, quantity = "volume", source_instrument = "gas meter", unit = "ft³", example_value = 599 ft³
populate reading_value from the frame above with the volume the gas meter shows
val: 976100 ft³
